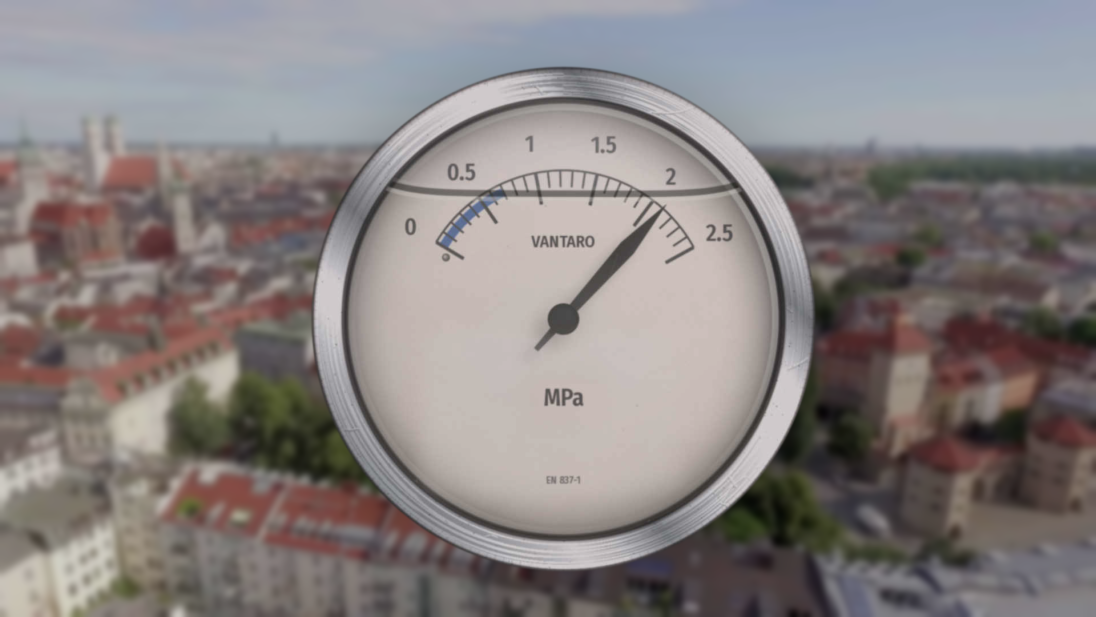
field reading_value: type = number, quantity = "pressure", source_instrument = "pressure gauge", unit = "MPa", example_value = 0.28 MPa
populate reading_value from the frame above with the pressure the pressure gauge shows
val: 2.1 MPa
